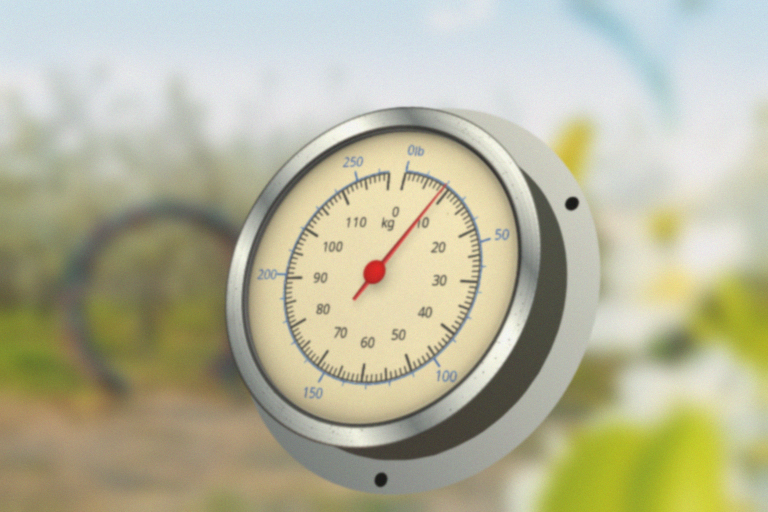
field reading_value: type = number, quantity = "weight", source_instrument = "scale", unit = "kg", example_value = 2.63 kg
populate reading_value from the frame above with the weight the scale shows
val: 10 kg
